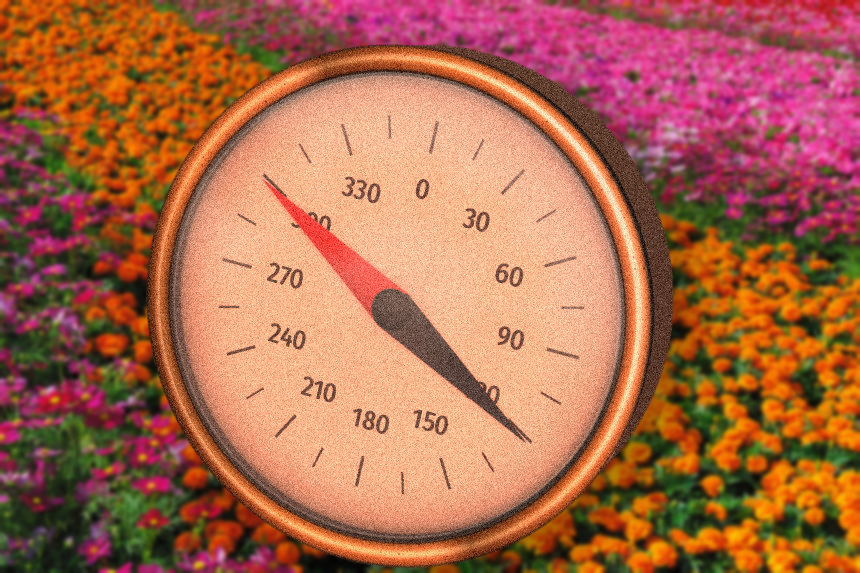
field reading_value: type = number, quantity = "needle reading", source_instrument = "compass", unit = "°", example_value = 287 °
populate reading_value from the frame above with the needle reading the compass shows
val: 300 °
